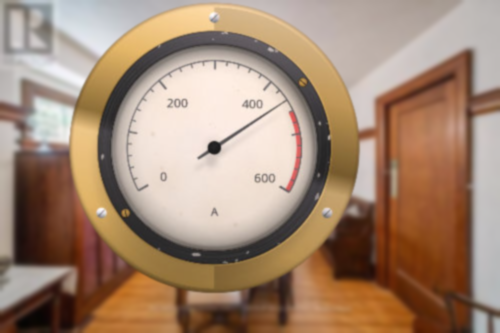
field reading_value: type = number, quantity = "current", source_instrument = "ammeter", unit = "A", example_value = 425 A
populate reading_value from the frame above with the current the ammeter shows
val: 440 A
